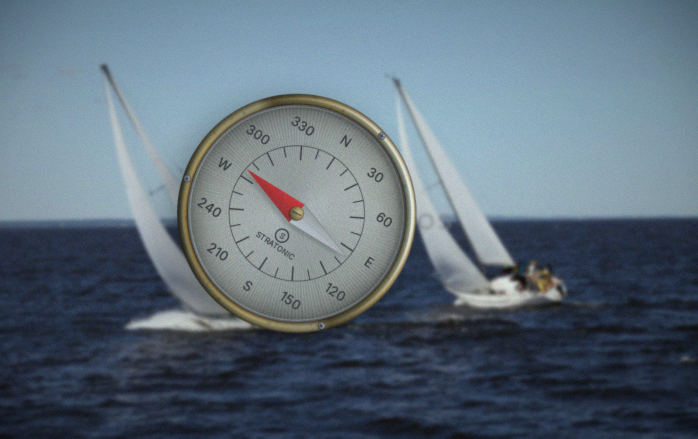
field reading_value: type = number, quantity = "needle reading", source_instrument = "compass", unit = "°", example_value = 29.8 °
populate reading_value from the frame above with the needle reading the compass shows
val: 277.5 °
